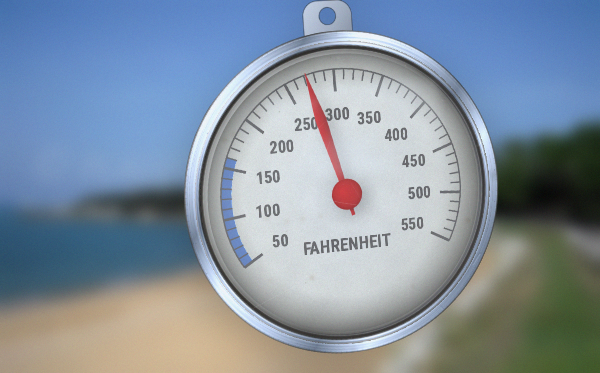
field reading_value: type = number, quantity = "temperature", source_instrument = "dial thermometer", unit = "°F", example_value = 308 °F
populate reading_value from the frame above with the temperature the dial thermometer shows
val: 270 °F
